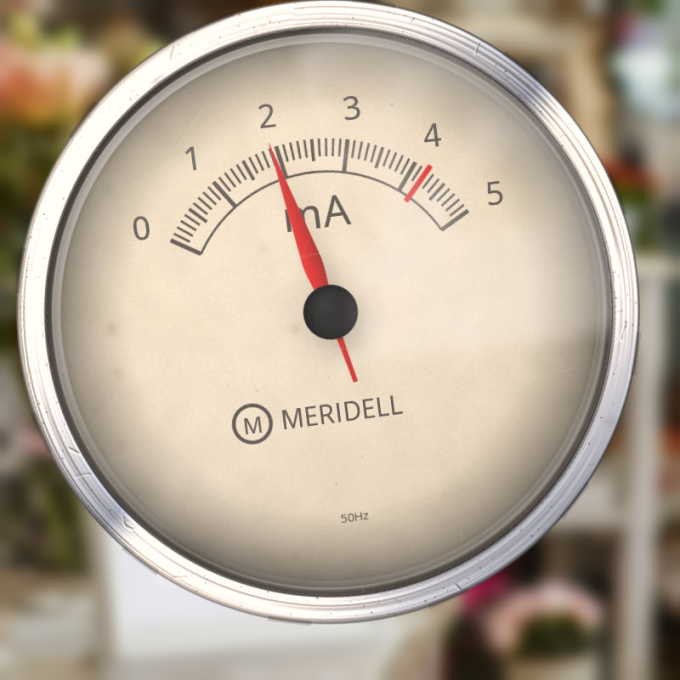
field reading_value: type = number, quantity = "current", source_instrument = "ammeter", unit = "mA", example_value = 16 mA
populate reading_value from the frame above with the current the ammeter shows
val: 1.9 mA
